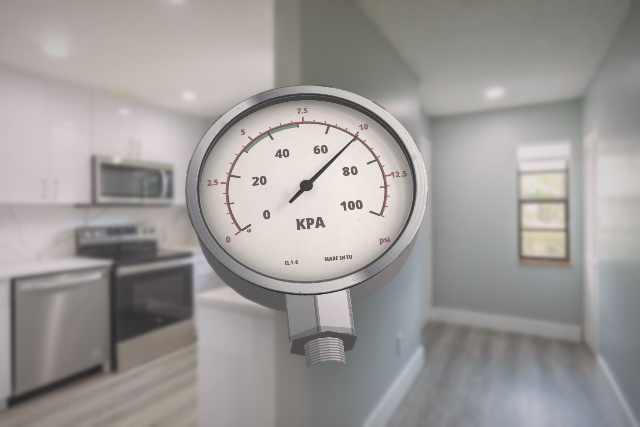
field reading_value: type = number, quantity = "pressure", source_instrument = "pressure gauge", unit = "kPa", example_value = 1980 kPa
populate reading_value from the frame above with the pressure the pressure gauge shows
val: 70 kPa
